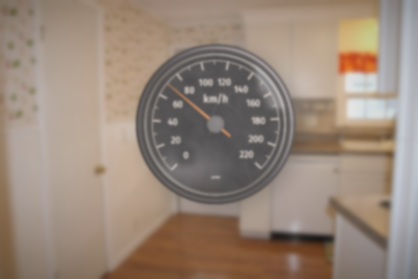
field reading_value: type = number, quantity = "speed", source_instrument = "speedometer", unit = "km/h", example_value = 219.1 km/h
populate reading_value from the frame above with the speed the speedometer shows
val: 70 km/h
